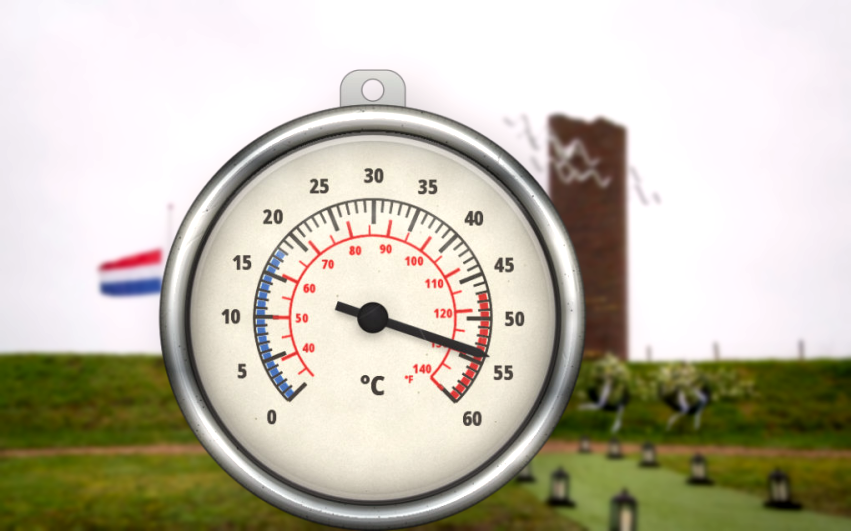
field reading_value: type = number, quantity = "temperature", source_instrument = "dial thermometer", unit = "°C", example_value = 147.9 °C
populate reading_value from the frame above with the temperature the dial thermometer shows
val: 54 °C
